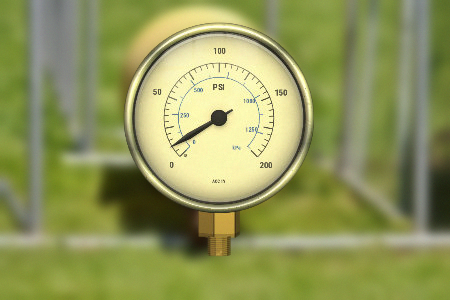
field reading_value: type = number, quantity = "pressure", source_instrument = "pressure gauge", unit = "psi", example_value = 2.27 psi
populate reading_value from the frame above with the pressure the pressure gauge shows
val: 10 psi
